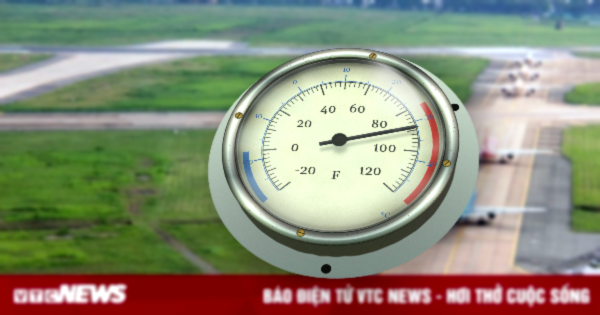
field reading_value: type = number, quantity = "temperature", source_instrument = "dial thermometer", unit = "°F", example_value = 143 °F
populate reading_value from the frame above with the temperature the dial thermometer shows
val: 90 °F
